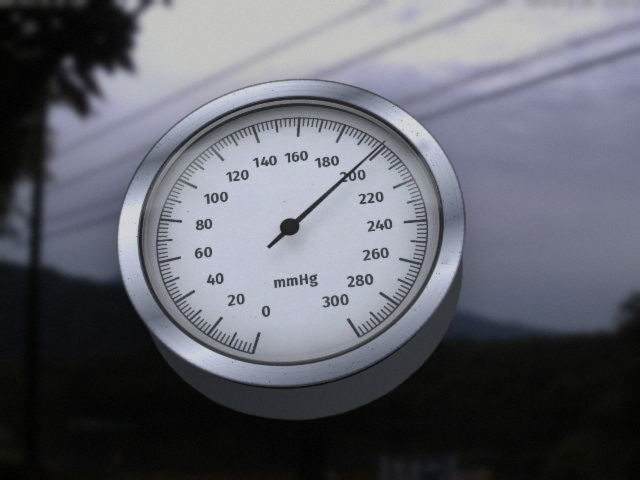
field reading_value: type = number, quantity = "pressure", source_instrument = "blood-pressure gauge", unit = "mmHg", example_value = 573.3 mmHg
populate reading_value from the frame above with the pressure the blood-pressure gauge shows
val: 200 mmHg
